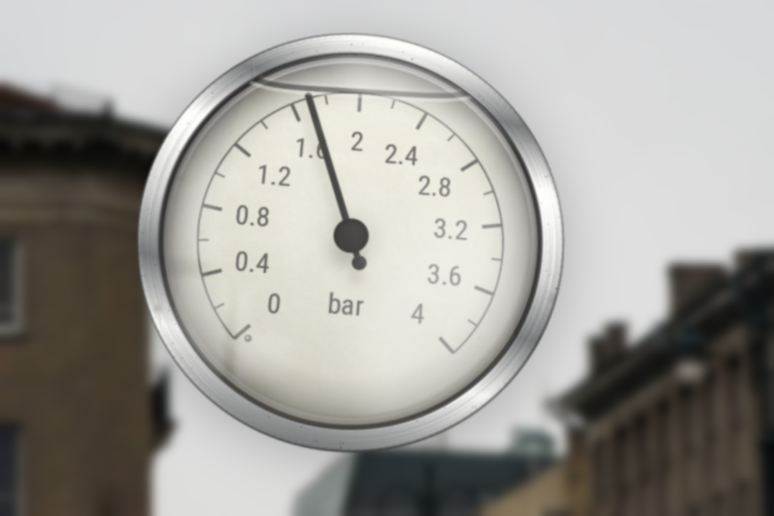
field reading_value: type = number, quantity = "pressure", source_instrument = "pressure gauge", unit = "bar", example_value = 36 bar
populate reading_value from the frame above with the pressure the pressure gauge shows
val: 1.7 bar
